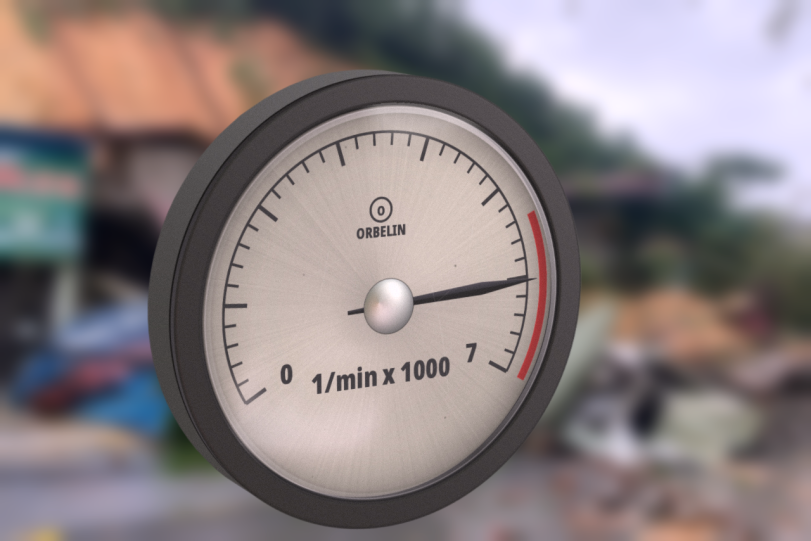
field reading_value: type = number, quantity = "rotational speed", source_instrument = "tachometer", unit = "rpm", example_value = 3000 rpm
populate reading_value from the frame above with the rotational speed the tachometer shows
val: 6000 rpm
